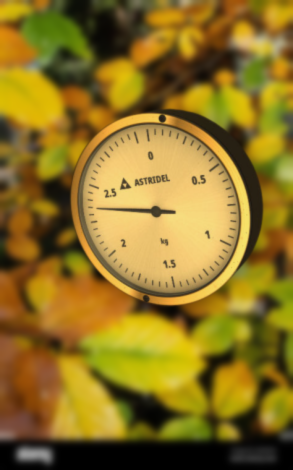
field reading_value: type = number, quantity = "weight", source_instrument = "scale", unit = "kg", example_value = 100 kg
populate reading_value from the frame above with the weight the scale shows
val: 2.35 kg
